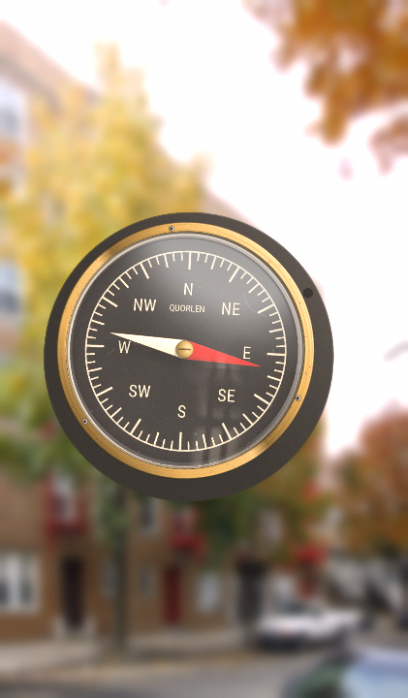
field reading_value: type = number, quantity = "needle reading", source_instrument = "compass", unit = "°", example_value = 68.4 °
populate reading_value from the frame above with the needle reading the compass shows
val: 100 °
